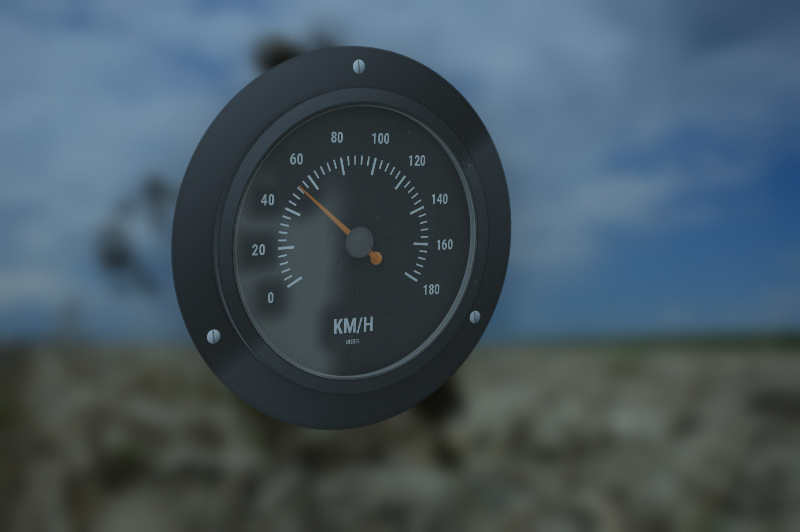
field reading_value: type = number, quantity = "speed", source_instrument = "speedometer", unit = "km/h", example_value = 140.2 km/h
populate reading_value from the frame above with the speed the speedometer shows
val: 52 km/h
